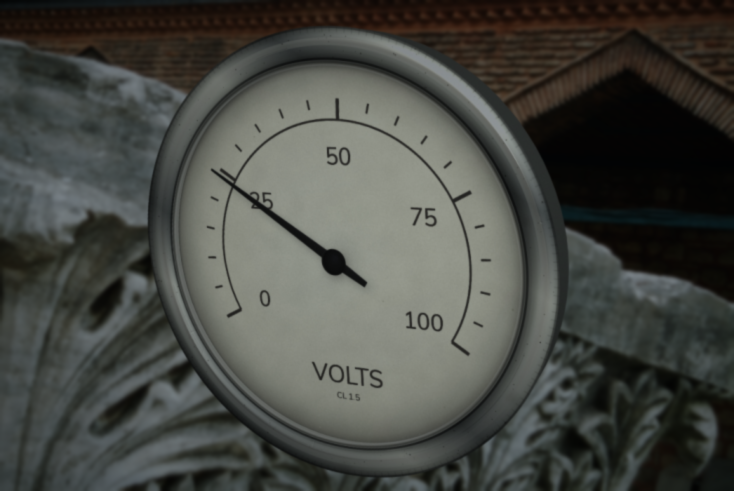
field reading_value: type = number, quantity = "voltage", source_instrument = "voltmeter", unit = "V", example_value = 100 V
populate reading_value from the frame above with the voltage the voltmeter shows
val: 25 V
